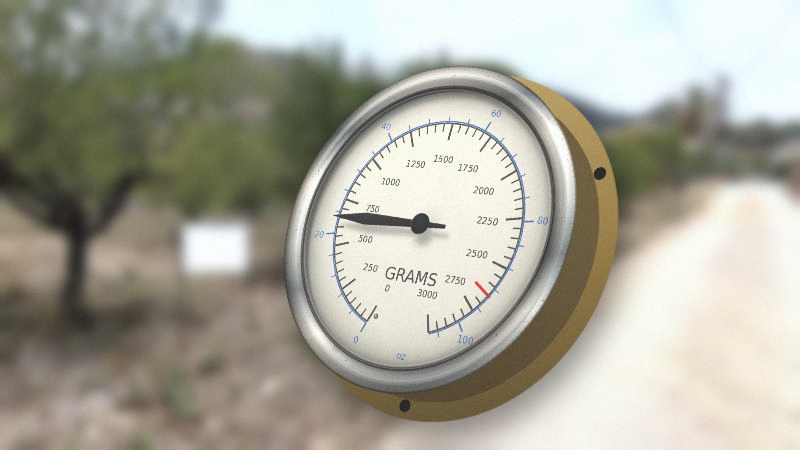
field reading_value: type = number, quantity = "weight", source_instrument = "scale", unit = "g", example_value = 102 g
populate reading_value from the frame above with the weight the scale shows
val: 650 g
